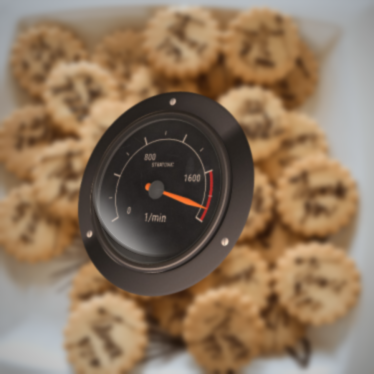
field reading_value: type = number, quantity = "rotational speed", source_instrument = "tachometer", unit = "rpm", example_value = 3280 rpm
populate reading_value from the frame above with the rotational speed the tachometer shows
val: 1900 rpm
